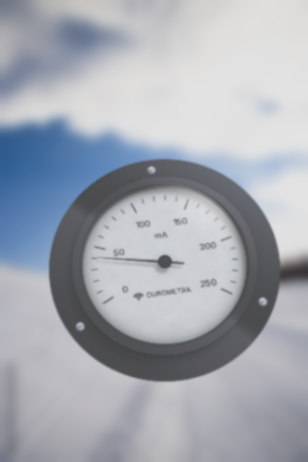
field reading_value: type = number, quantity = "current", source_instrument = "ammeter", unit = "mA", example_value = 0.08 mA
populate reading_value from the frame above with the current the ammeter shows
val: 40 mA
